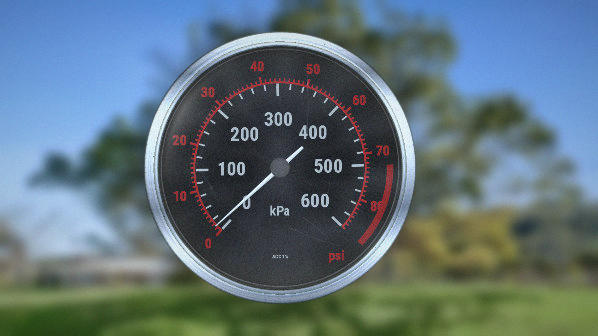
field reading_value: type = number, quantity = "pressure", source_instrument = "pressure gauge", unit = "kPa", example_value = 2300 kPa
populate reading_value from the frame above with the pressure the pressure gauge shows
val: 10 kPa
